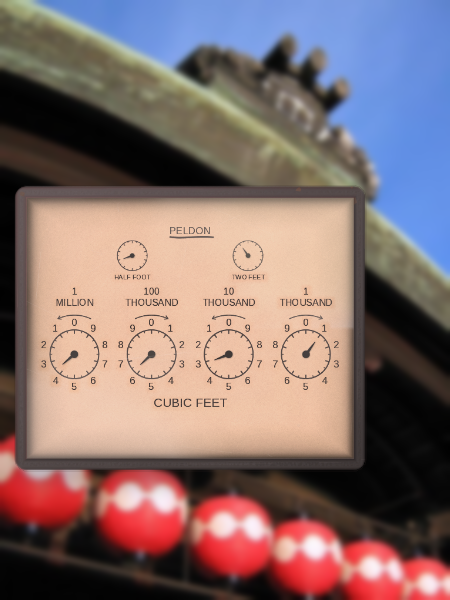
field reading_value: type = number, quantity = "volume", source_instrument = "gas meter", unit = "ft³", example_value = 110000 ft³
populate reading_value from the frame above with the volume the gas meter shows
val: 363100 ft³
